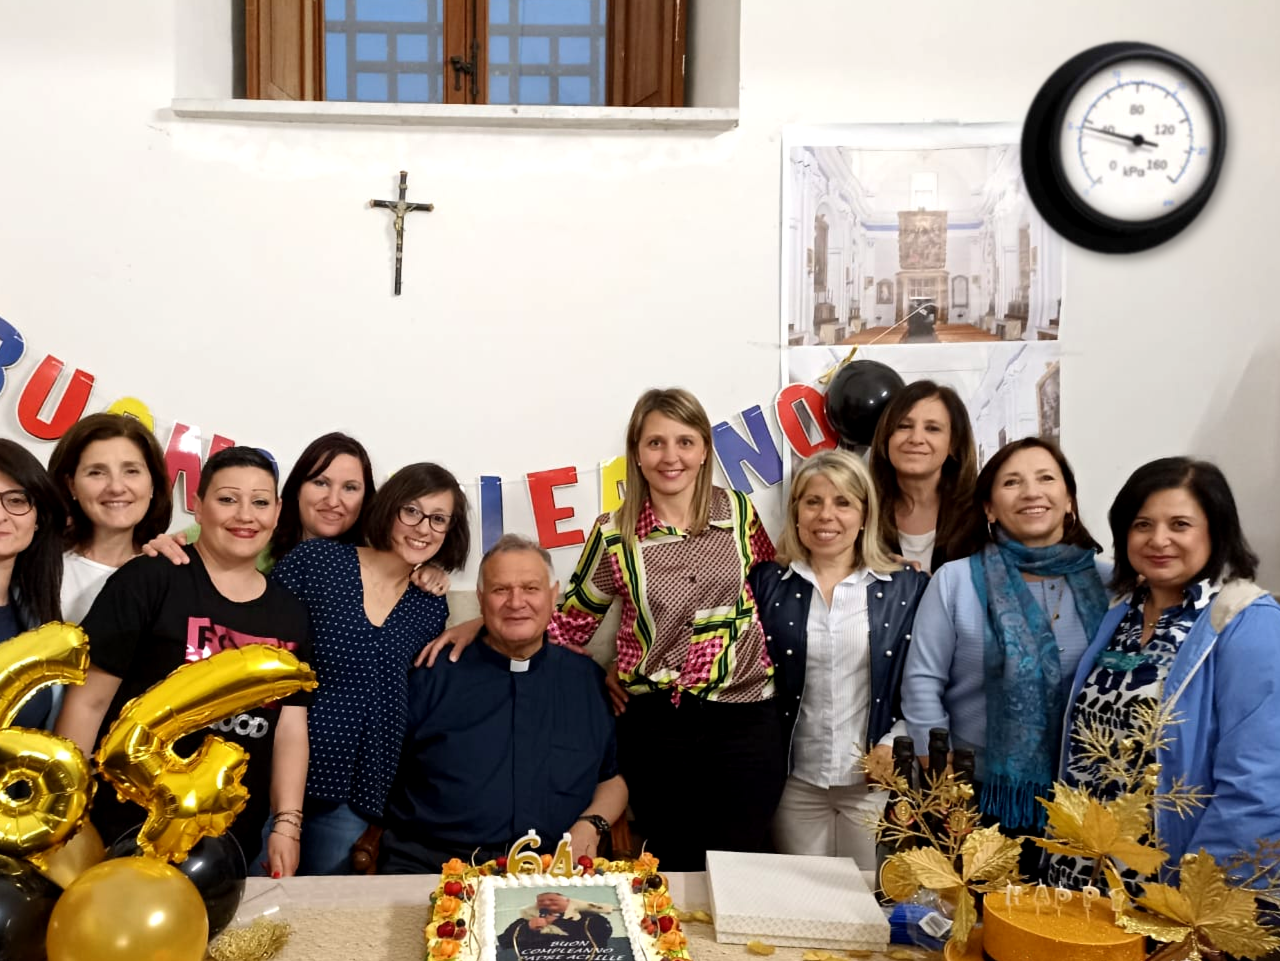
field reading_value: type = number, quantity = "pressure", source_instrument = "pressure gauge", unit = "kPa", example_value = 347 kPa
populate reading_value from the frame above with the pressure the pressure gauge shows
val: 35 kPa
